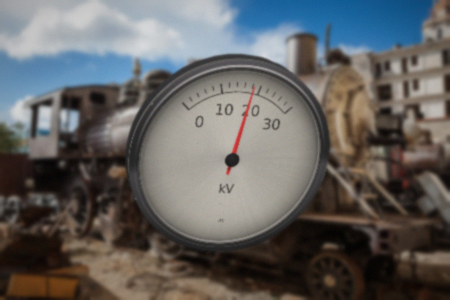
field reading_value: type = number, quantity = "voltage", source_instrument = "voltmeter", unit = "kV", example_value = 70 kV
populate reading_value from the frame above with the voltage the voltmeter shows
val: 18 kV
